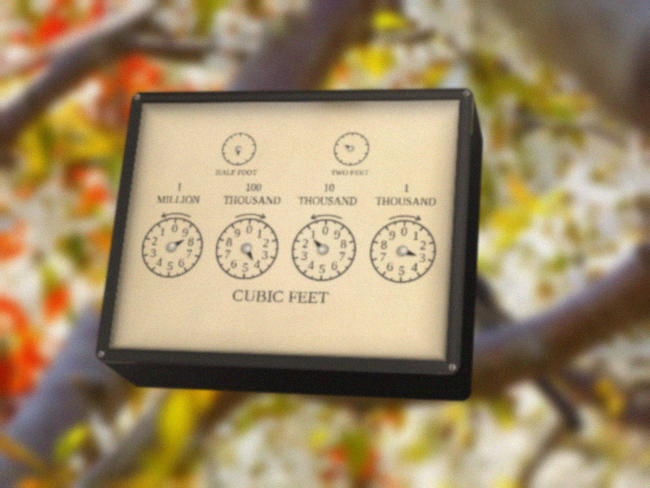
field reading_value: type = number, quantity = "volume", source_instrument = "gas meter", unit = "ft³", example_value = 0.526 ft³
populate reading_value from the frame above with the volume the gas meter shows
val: 841300 ft³
